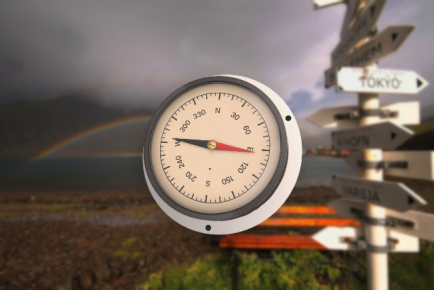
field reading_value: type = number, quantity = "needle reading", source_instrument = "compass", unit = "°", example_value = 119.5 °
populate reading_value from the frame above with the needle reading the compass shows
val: 95 °
